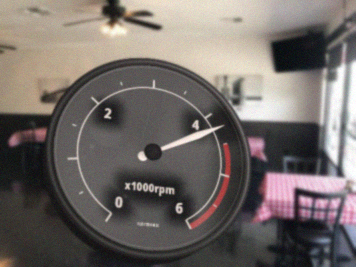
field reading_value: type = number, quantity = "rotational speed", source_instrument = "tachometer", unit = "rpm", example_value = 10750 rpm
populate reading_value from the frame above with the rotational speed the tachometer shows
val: 4250 rpm
